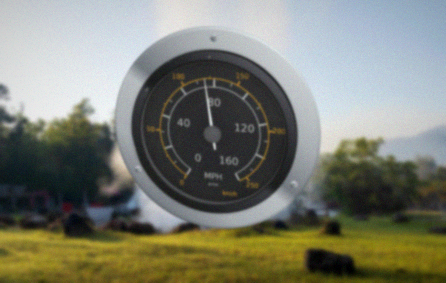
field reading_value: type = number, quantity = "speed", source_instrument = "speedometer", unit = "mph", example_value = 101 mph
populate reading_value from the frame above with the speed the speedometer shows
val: 75 mph
